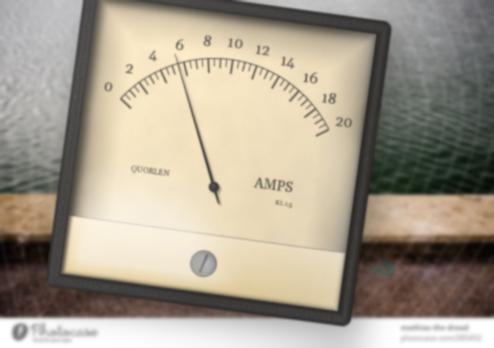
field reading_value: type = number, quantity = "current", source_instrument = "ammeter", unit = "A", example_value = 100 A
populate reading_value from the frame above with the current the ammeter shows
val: 5.5 A
